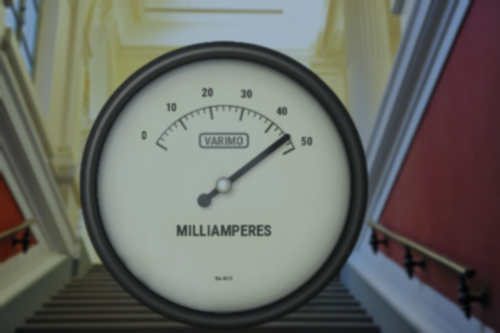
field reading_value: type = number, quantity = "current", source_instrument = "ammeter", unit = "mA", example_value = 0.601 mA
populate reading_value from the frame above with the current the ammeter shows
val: 46 mA
